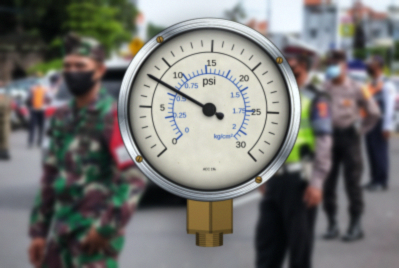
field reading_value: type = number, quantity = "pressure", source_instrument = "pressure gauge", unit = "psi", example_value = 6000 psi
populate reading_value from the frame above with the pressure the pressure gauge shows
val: 8 psi
